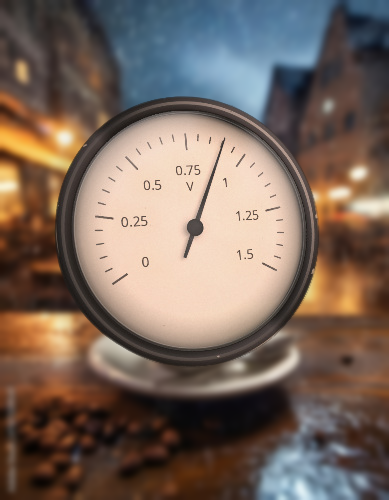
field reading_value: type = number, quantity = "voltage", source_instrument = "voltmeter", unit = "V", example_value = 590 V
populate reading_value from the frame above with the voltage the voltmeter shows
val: 0.9 V
